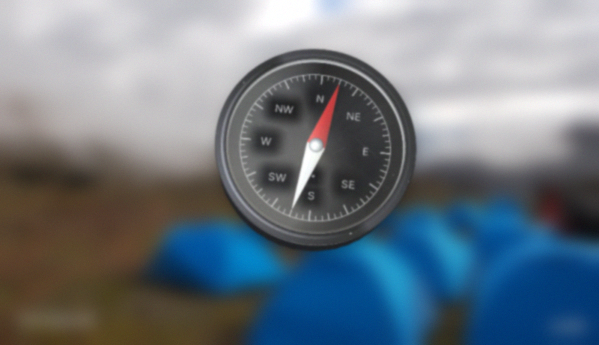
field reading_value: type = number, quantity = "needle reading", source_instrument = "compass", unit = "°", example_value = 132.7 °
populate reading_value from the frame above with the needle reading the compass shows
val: 15 °
